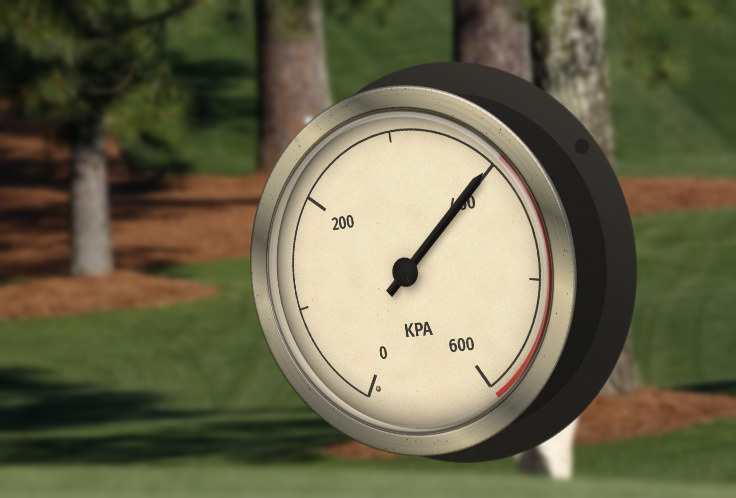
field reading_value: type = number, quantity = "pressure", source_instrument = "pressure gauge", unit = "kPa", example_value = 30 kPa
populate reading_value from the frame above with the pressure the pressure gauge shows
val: 400 kPa
